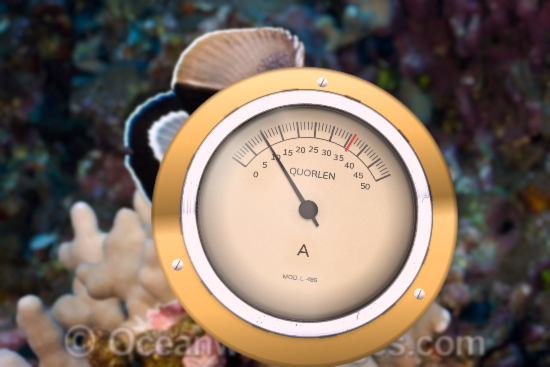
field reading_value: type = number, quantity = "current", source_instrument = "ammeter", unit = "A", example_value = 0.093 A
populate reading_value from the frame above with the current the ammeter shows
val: 10 A
